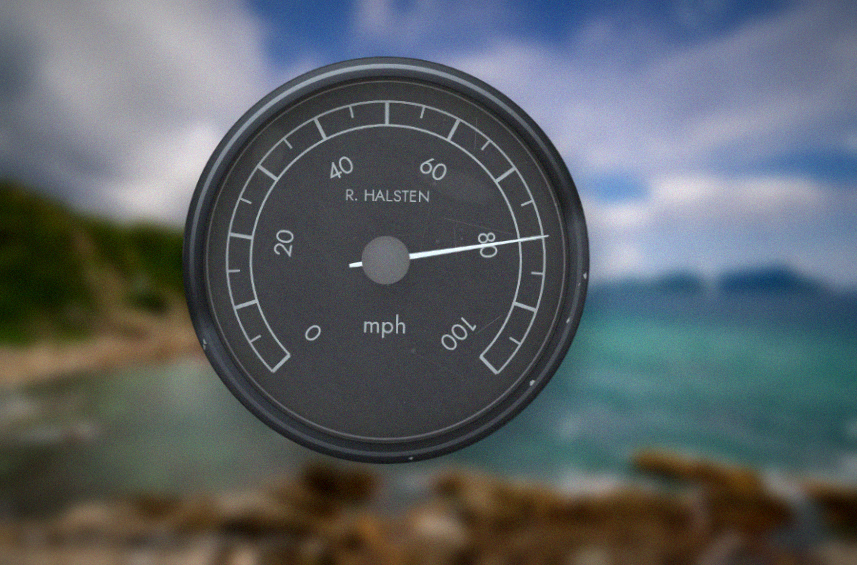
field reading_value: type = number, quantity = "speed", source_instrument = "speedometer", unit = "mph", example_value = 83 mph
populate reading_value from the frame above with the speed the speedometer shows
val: 80 mph
